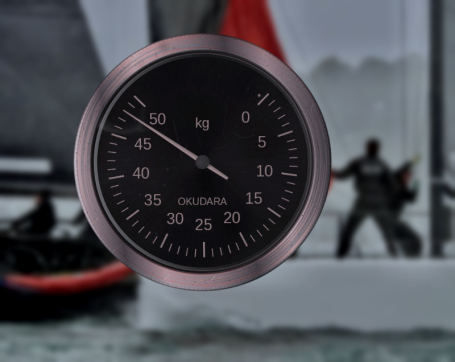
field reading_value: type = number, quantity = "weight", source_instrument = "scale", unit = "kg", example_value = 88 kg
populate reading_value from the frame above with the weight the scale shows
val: 48 kg
